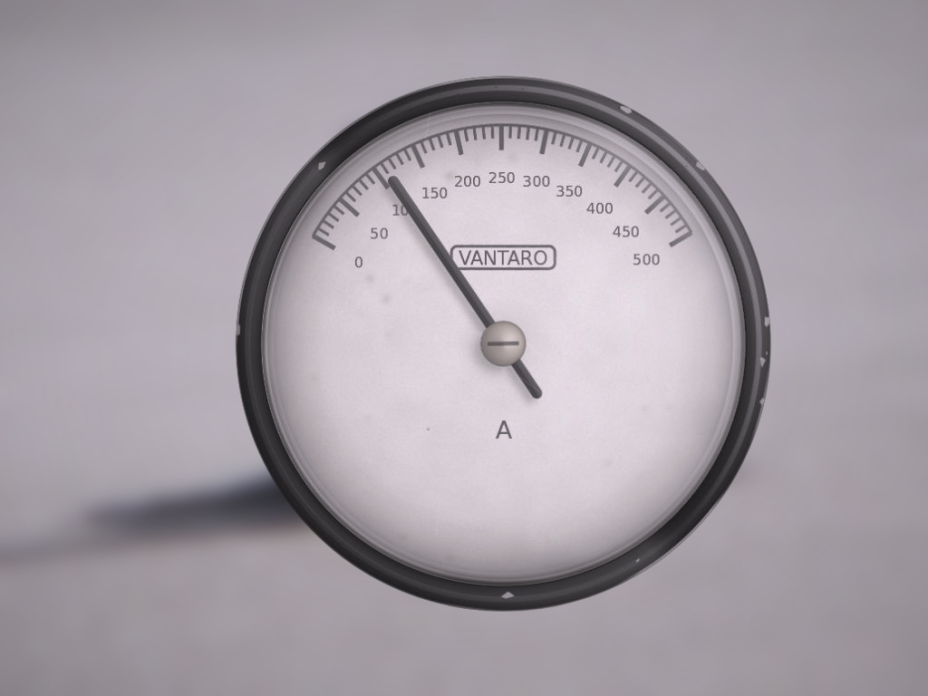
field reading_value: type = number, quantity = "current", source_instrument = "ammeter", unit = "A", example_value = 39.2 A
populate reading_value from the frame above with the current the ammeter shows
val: 110 A
